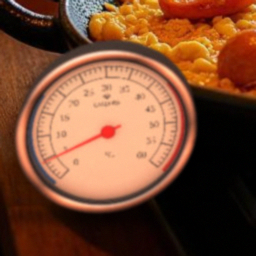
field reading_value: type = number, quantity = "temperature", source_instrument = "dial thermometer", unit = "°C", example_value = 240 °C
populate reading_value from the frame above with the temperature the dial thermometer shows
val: 5 °C
